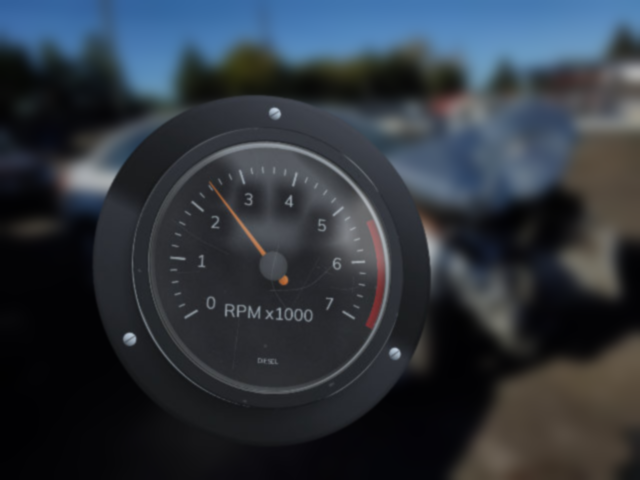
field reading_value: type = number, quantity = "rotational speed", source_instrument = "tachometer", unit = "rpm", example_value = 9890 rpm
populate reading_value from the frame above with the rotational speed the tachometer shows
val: 2400 rpm
